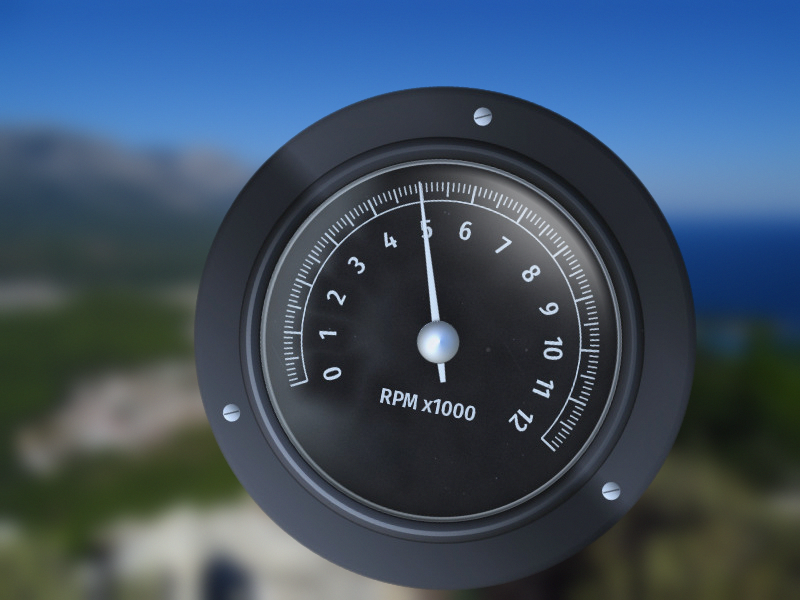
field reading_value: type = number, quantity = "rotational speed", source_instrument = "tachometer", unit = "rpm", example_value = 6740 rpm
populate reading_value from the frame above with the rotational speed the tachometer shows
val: 5000 rpm
